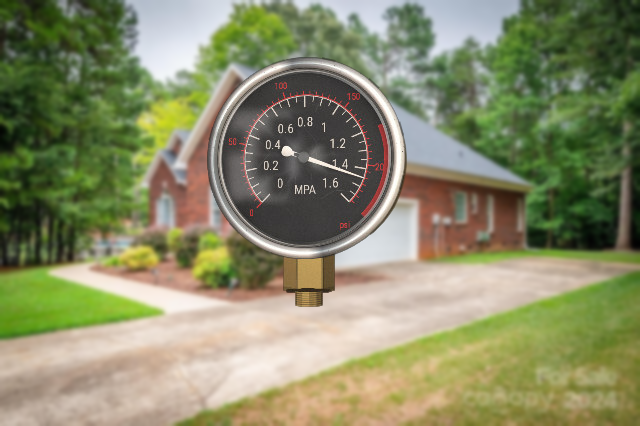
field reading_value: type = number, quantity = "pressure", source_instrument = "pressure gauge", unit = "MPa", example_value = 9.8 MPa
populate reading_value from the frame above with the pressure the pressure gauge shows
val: 1.45 MPa
